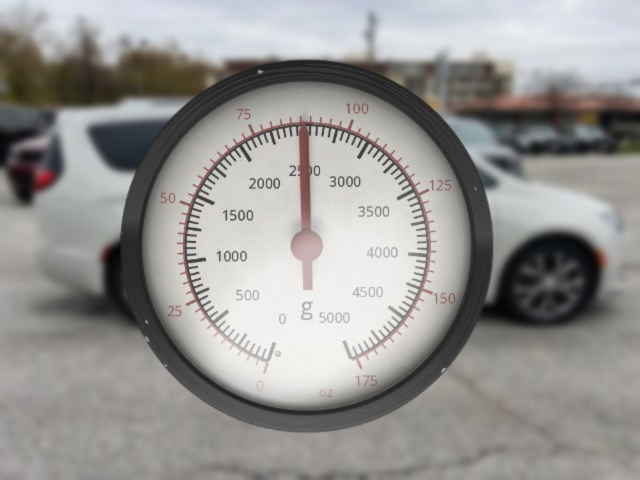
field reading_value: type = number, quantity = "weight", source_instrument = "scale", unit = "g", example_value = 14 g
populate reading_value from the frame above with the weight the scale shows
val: 2500 g
